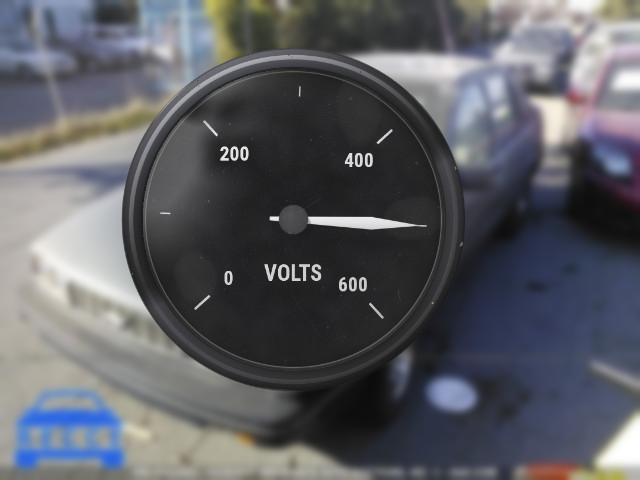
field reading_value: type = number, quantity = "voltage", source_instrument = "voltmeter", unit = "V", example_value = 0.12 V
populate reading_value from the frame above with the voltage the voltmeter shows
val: 500 V
